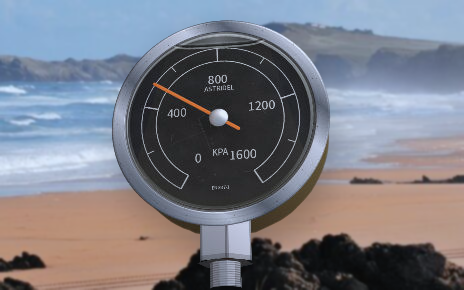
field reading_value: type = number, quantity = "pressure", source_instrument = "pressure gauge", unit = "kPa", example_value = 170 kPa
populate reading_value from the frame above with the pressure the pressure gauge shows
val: 500 kPa
